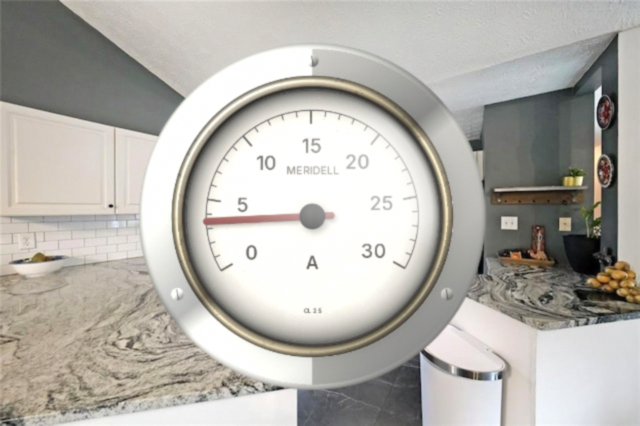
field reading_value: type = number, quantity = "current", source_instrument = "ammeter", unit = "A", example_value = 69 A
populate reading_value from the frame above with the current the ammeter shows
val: 3.5 A
